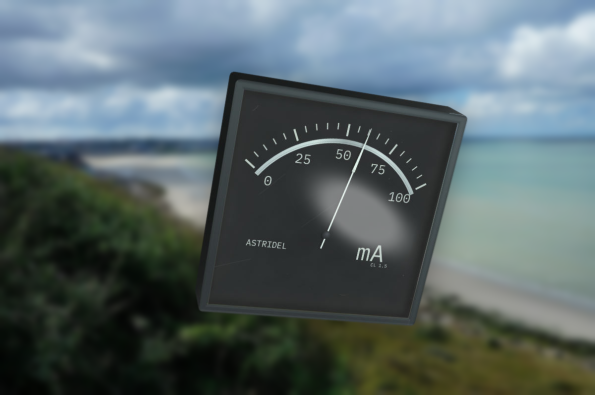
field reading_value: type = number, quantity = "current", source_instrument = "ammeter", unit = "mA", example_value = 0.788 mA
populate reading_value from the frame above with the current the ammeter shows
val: 60 mA
